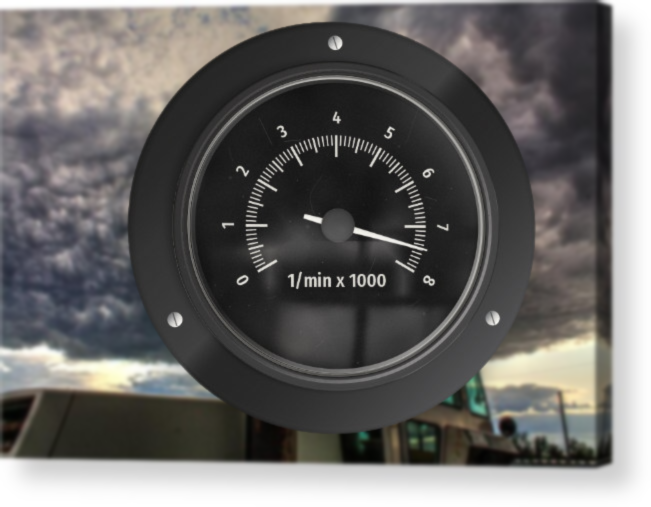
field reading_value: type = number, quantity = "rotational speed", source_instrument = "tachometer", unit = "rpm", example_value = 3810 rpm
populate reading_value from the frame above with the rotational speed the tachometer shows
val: 7500 rpm
